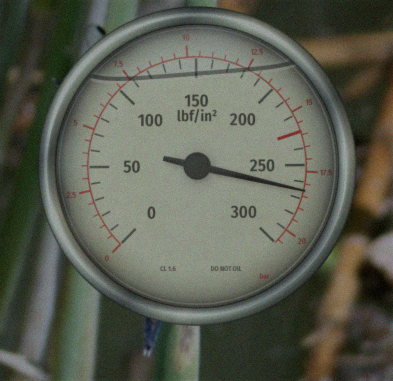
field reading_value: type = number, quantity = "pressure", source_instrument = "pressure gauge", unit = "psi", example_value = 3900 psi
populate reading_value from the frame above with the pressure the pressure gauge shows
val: 265 psi
